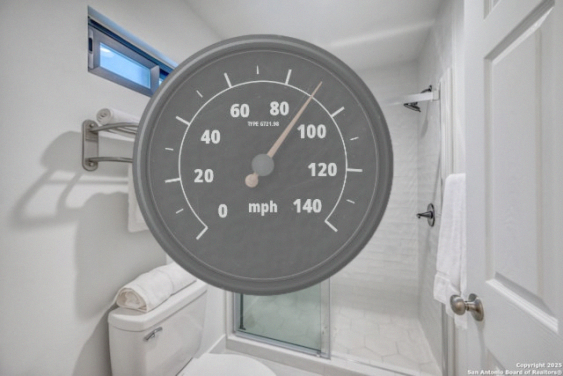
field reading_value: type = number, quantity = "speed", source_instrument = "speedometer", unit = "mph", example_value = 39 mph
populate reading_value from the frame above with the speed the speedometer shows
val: 90 mph
